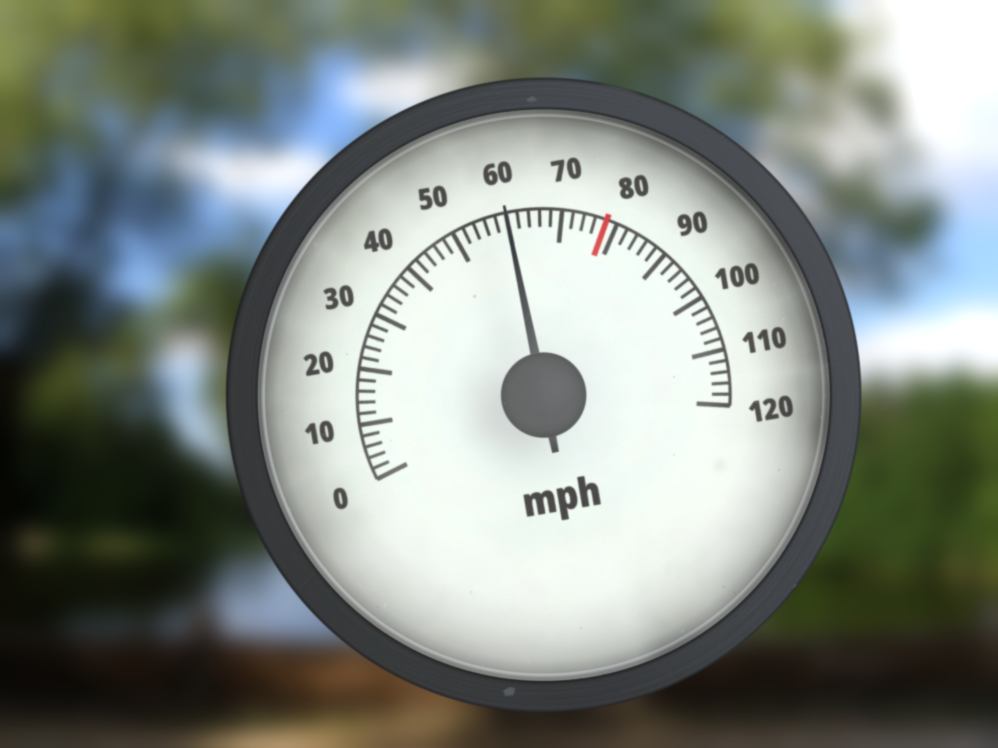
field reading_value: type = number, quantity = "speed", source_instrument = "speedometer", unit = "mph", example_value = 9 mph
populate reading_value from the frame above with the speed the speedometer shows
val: 60 mph
